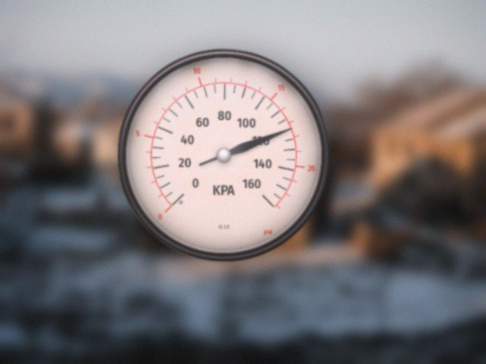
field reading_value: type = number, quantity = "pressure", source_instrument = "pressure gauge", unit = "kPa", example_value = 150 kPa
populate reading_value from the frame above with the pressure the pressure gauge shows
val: 120 kPa
